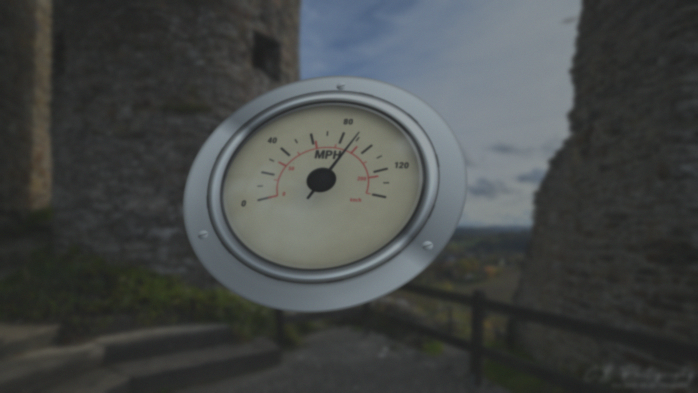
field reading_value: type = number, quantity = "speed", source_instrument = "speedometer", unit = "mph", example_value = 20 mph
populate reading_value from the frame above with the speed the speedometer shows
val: 90 mph
